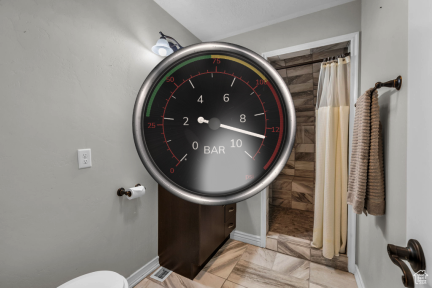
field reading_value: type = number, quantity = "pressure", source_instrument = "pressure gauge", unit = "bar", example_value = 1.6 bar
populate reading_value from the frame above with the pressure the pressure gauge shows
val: 9 bar
